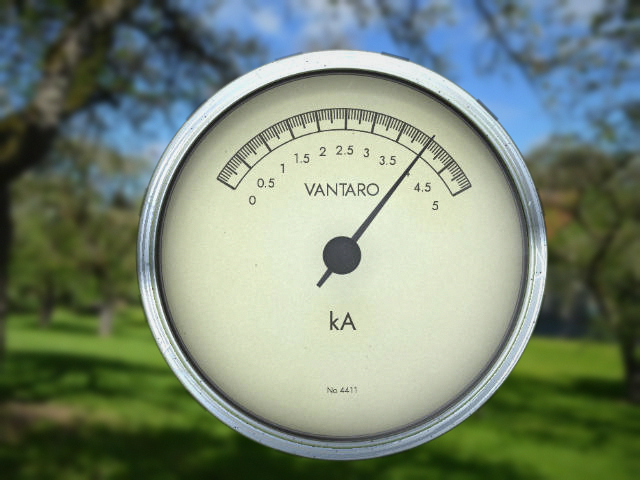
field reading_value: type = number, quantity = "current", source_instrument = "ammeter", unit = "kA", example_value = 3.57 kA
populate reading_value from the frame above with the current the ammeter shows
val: 4 kA
